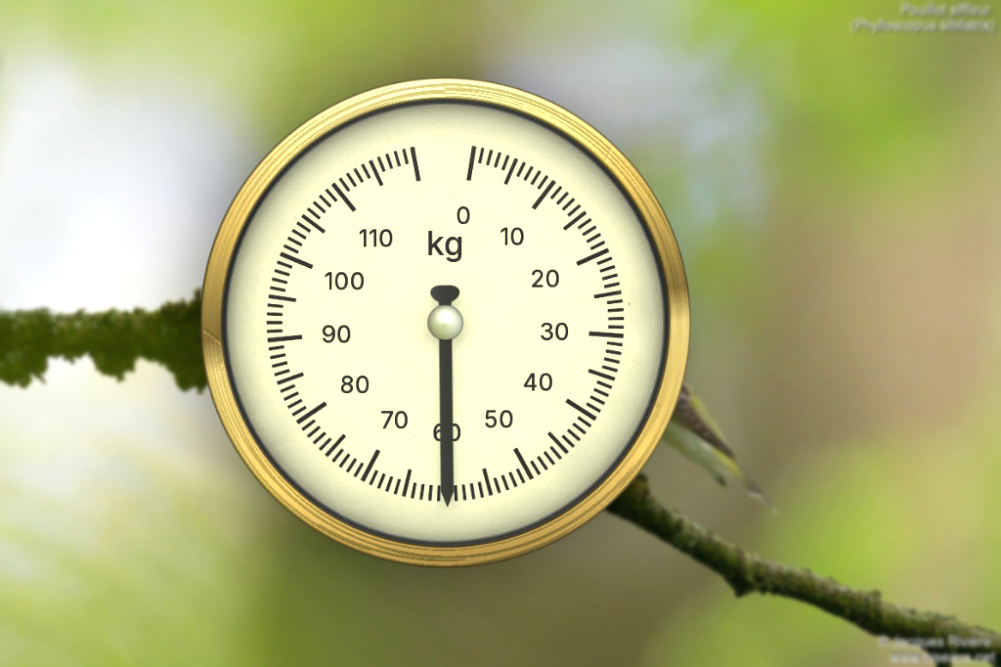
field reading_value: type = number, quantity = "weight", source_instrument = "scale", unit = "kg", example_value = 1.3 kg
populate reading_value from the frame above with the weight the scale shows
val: 60 kg
